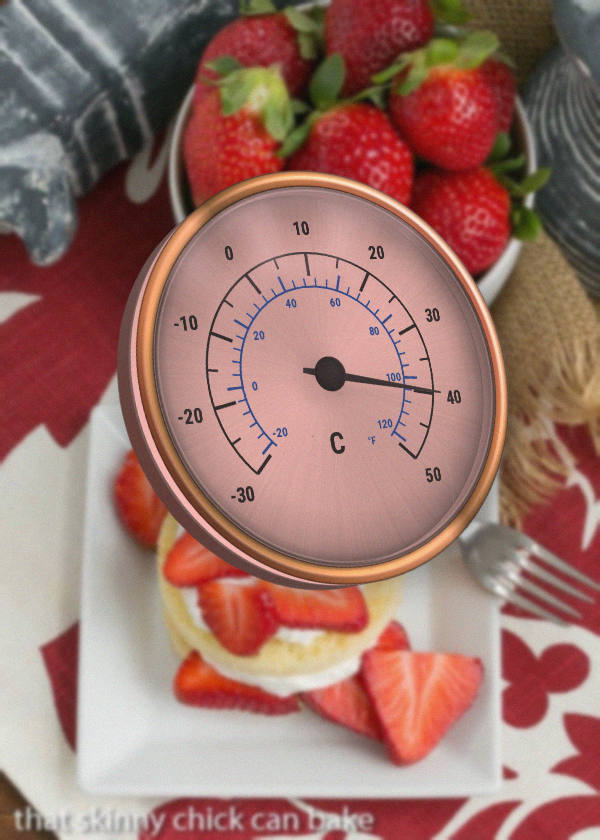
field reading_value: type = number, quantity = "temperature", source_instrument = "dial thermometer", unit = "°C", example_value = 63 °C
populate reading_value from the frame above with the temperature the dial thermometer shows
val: 40 °C
